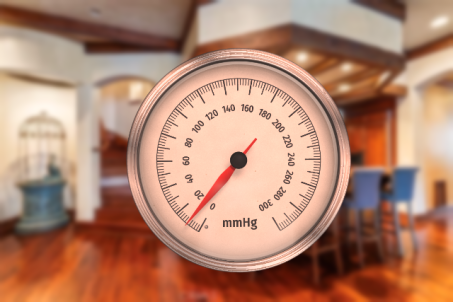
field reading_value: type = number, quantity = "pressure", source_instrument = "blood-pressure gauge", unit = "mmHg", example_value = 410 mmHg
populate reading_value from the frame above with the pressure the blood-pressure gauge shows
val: 10 mmHg
